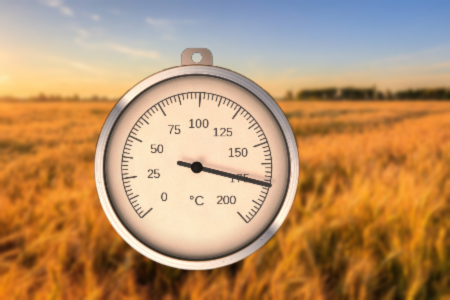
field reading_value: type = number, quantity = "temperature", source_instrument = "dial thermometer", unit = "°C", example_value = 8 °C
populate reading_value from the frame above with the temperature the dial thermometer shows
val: 175 °C
